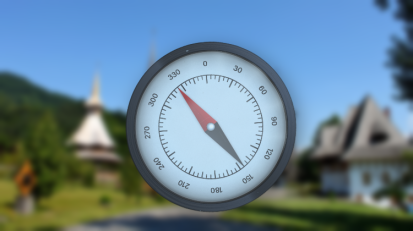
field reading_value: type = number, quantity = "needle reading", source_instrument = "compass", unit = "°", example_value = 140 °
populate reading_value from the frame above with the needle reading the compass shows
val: 325 °
